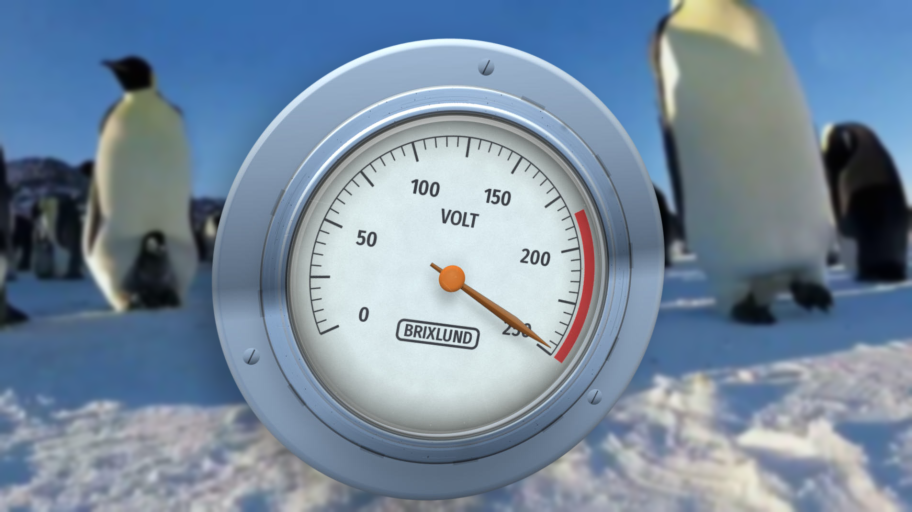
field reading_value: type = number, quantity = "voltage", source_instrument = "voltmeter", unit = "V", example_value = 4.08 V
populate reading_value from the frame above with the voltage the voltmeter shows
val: 247.5 V
